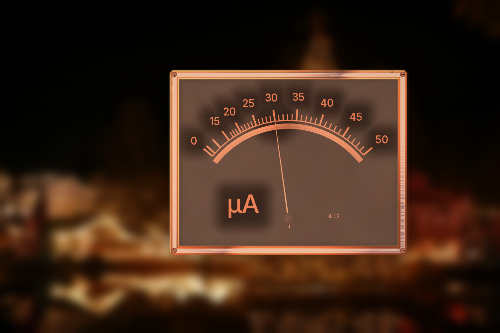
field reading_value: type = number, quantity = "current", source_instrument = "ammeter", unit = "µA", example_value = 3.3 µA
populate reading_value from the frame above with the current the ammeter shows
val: 30 µA
